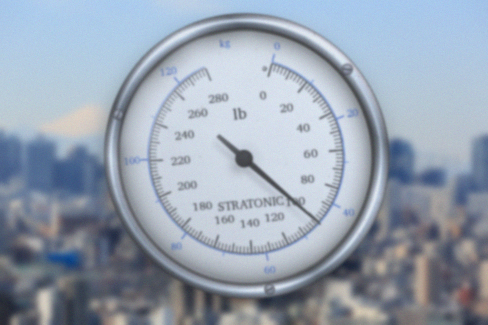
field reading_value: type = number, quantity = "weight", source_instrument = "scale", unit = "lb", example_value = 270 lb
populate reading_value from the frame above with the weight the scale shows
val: 100 lb
